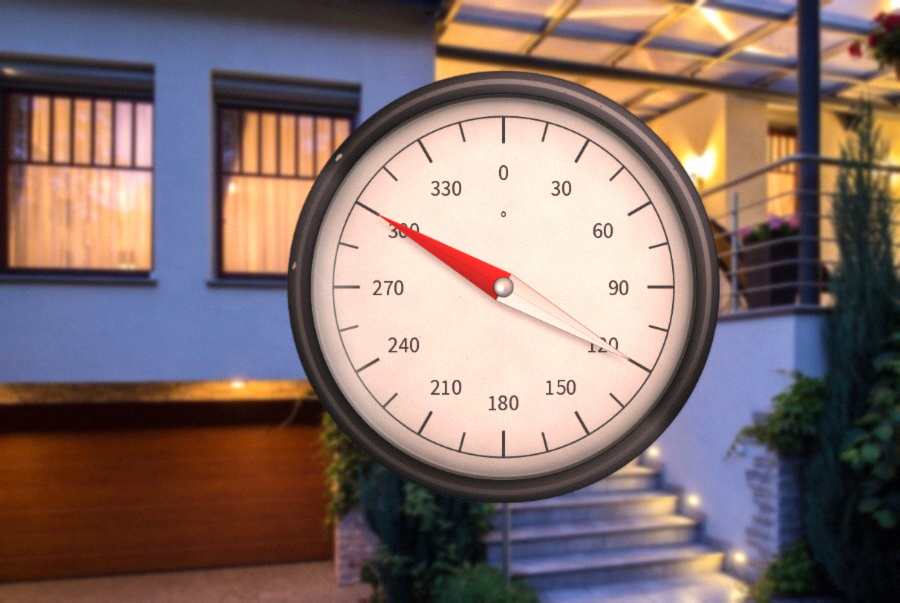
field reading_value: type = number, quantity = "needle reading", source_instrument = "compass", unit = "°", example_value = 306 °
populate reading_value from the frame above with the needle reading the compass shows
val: 300 °
